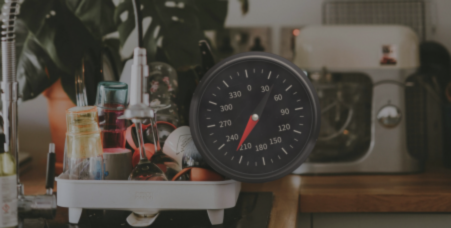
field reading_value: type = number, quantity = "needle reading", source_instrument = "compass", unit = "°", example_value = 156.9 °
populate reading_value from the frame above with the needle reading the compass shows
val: 220 °
